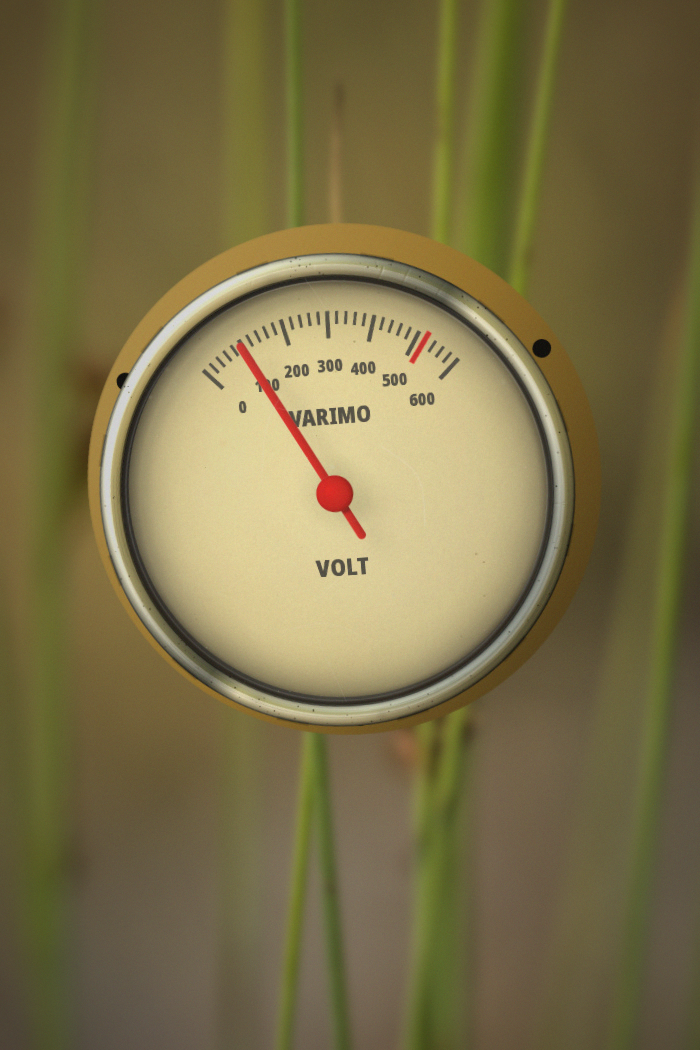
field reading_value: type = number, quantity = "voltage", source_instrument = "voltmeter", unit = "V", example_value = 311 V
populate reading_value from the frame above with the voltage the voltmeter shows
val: 100 V
